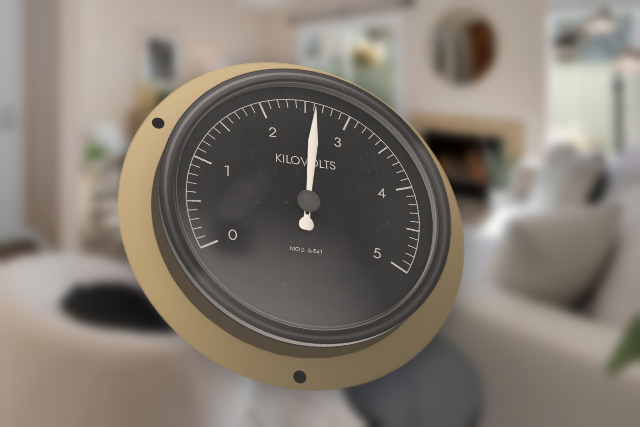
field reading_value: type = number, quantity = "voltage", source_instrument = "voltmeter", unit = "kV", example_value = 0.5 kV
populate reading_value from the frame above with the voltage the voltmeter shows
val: 2.6 kV
